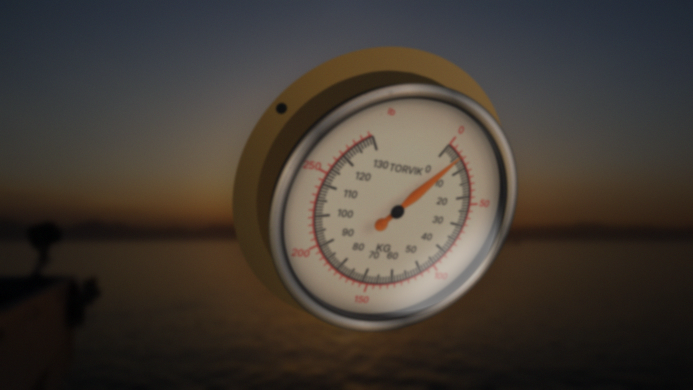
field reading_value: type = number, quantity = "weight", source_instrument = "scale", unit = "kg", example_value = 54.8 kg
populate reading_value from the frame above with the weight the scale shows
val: 5 kg
